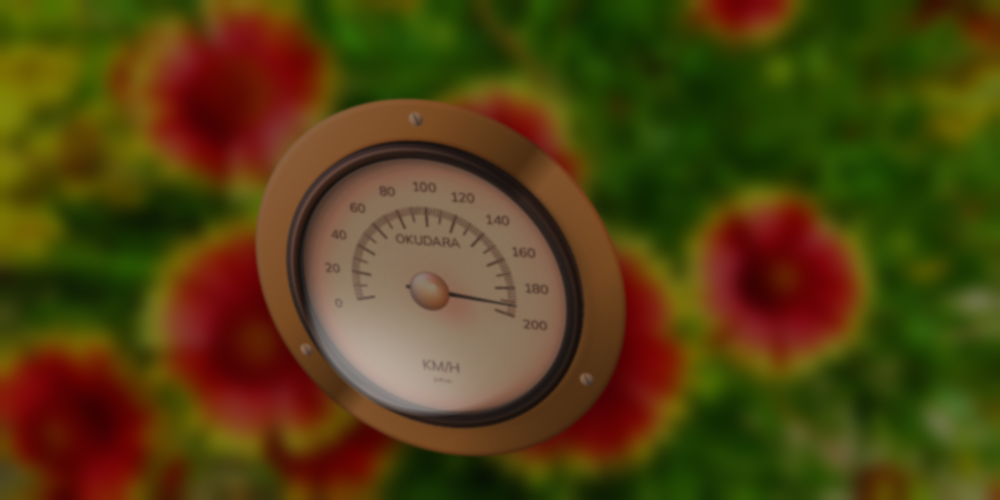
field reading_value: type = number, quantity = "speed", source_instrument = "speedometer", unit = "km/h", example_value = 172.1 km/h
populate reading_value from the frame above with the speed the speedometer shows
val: 190 km/h
